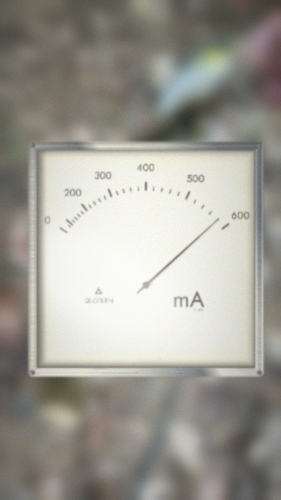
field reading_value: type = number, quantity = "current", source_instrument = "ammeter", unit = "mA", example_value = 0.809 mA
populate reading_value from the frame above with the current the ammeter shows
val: 580 mA
